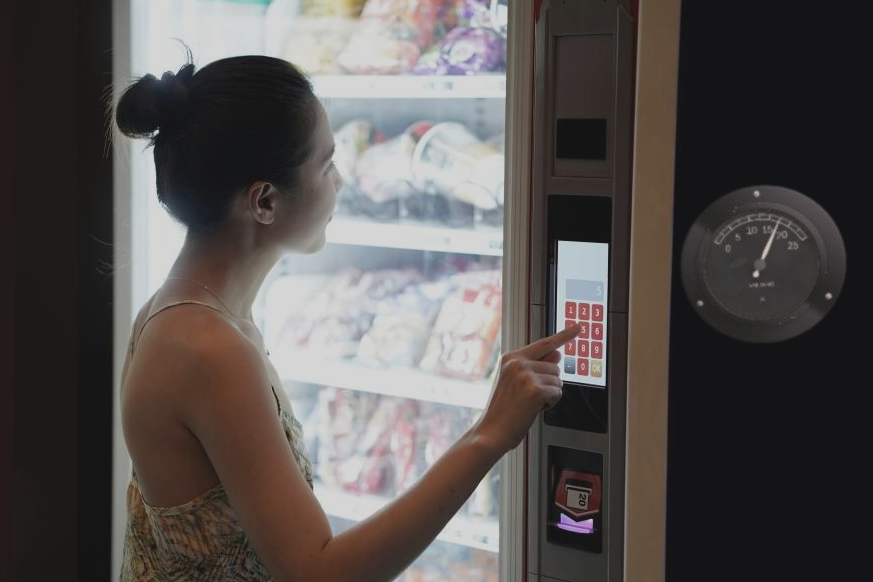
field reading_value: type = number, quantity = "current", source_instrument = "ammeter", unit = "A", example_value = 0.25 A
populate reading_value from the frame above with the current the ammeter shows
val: 17.5 A
